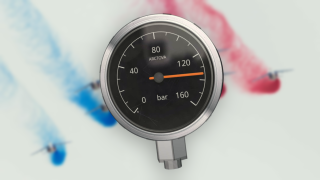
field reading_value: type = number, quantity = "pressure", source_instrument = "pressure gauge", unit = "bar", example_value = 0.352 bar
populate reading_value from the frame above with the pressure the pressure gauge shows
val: 135 bar
